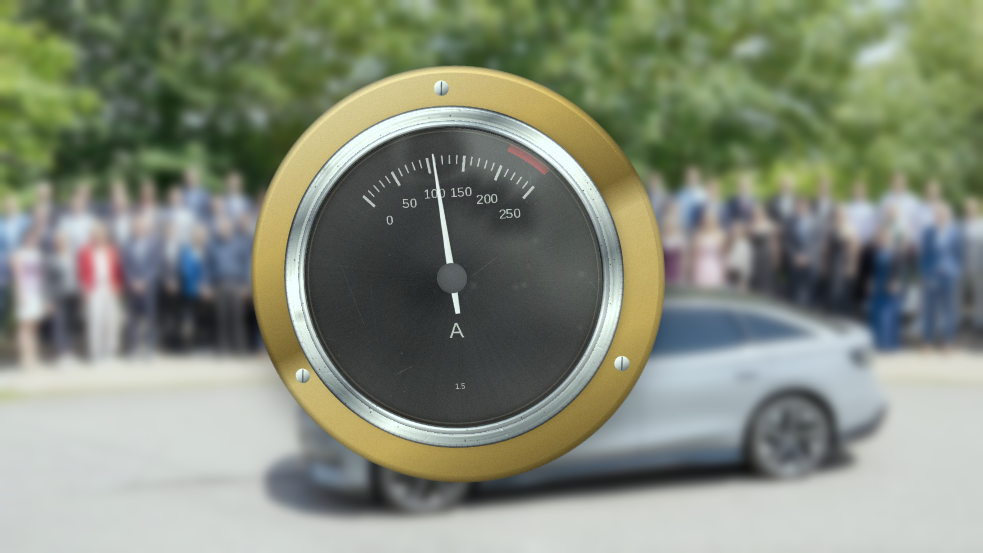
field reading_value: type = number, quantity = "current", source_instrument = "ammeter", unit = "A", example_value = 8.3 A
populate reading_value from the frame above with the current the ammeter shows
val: 110 A
